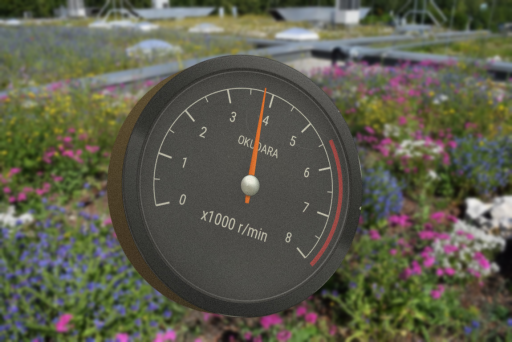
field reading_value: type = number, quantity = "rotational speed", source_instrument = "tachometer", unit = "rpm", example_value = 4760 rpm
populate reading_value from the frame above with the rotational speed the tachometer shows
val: 3750 rpm
